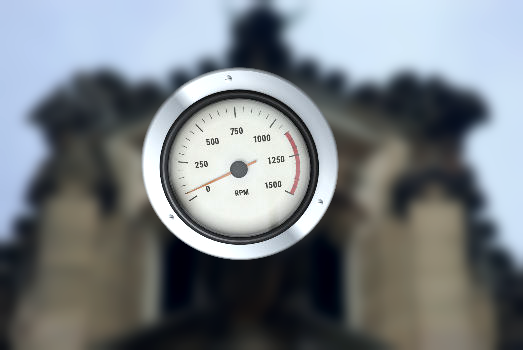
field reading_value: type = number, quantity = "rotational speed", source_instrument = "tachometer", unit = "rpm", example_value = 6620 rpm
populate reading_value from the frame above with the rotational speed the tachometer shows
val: 50 rpm
